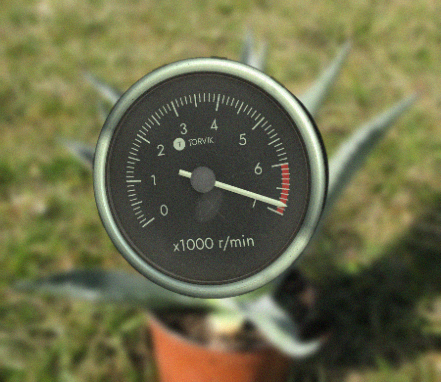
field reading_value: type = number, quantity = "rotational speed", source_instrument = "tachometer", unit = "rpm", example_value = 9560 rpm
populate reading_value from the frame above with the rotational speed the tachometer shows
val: 6800 rpm
